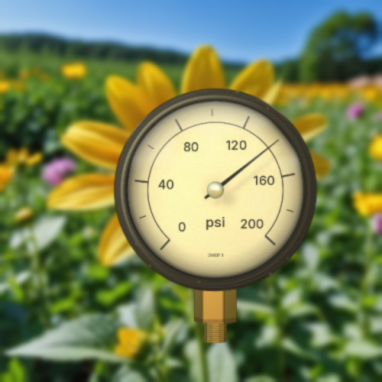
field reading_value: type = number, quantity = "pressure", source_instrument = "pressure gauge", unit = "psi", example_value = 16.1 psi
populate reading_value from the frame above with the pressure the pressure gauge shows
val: 140 psi
